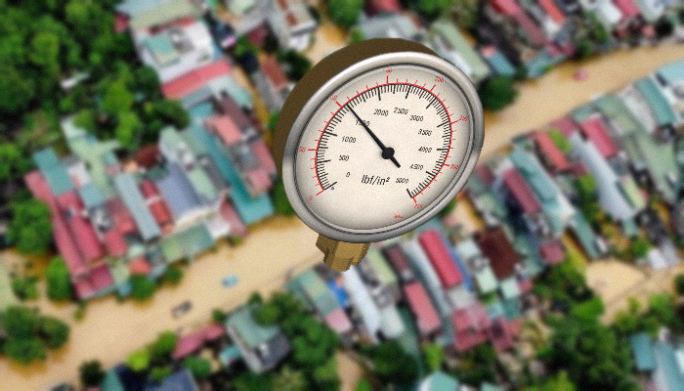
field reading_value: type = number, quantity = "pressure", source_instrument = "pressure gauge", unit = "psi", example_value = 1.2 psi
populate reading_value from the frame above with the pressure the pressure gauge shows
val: 1500 psi
